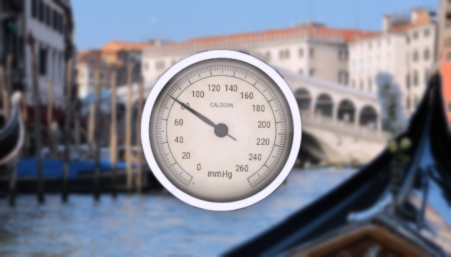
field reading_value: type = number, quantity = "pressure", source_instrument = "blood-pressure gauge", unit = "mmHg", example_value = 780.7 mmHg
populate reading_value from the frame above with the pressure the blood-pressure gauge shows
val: 80 mmHg
